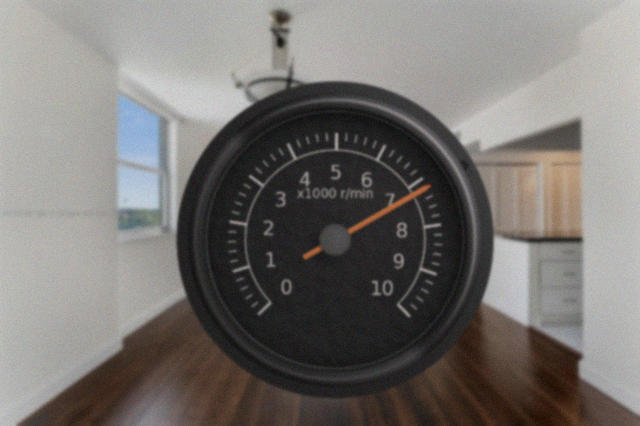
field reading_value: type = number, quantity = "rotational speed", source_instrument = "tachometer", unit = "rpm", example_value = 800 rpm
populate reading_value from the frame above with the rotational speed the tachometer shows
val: 7200 rpm
